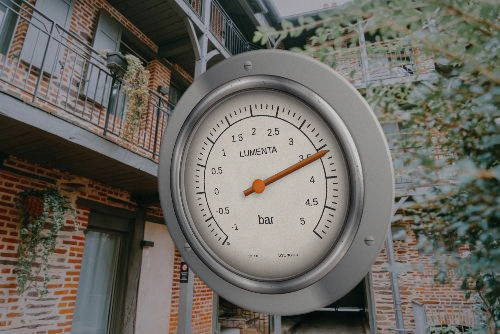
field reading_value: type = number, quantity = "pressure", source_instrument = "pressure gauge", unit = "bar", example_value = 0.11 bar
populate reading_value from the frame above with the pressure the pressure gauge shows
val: 3.6 bar
